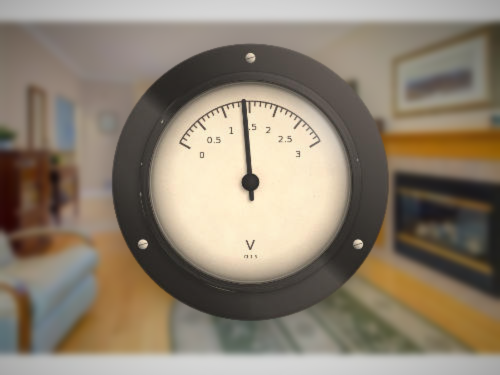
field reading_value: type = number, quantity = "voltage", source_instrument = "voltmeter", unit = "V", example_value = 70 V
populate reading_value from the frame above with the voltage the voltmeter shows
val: 1.4 V
